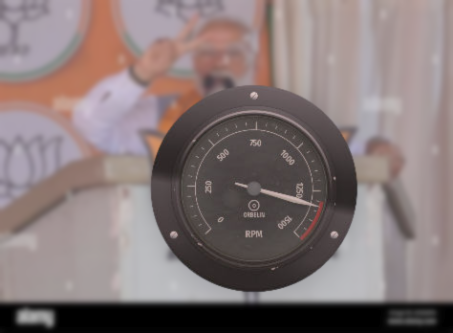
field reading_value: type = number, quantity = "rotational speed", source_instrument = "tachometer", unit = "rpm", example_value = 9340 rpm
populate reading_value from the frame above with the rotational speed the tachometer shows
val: 1325 rpm
